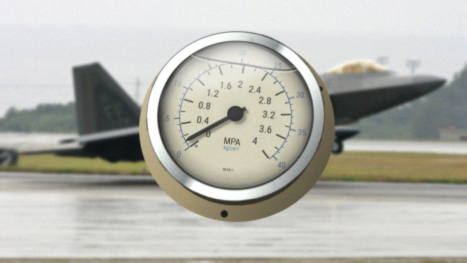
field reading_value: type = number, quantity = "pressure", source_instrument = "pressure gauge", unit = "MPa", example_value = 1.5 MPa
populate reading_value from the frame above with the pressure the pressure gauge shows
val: 0.1 MPa
